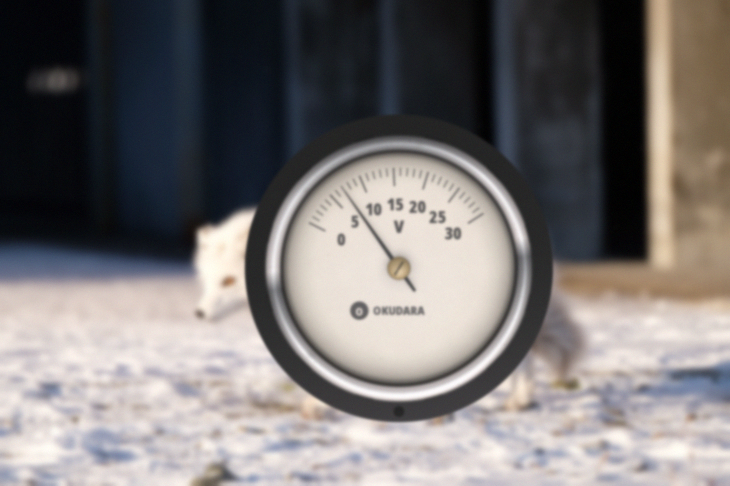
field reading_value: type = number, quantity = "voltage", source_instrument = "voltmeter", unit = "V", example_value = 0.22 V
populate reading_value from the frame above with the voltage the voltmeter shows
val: 7 V
